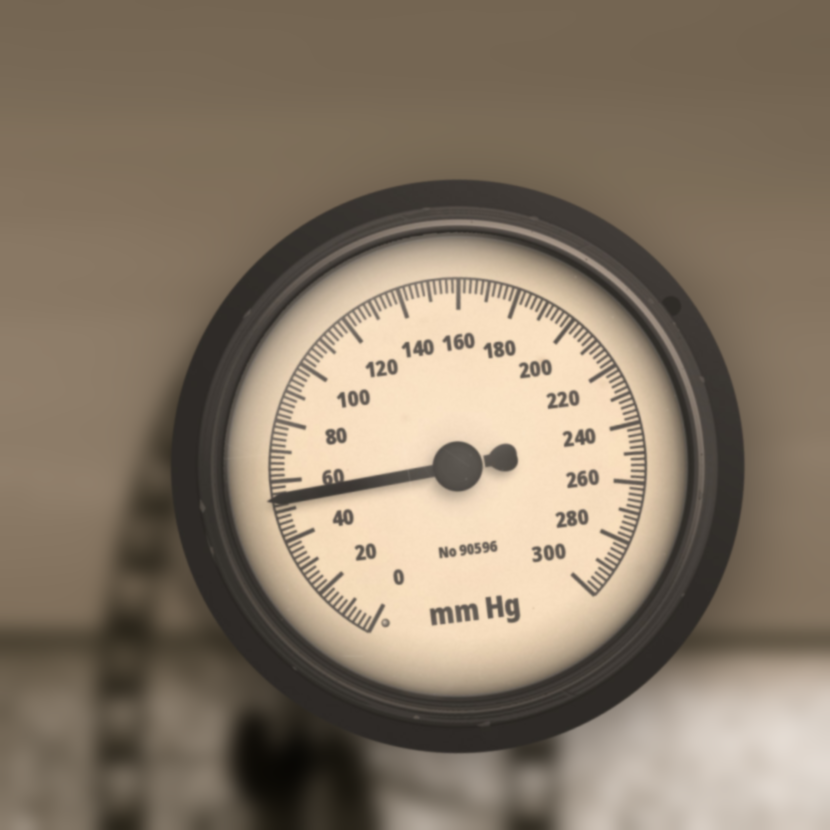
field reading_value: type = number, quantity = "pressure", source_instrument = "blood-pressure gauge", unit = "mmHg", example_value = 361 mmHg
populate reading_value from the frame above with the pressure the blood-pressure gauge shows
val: 54 mmHg
